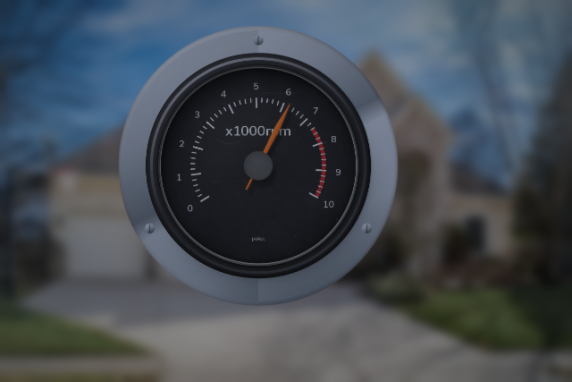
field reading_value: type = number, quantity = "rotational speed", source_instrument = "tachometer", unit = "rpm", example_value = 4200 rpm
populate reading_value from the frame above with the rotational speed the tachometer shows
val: 6200 rpm
